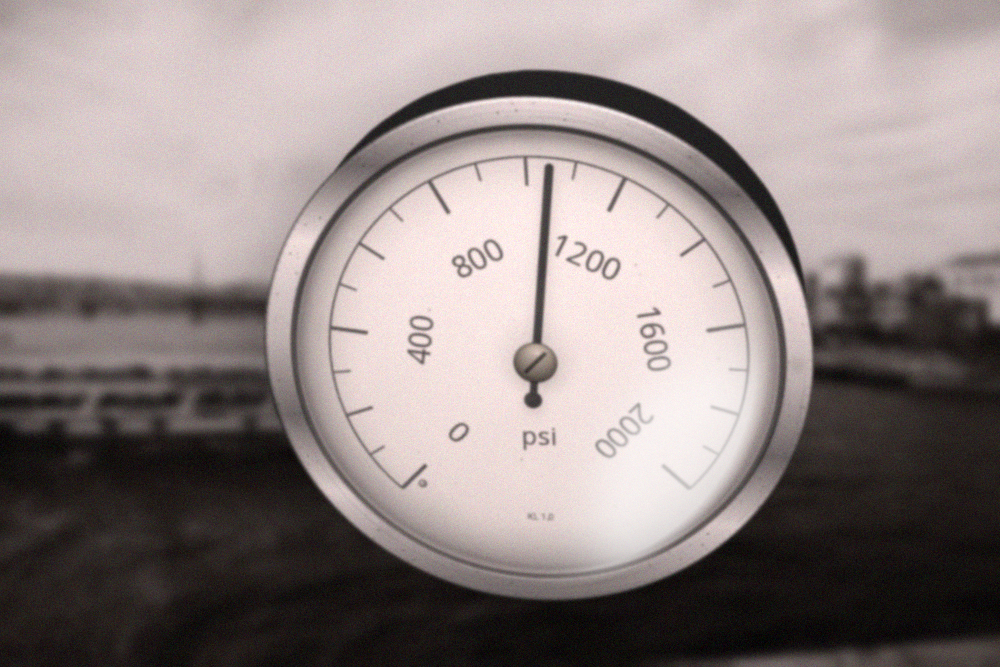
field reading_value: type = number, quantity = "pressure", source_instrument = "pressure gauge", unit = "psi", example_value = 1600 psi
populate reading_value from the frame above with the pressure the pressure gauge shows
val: 1050 psi
